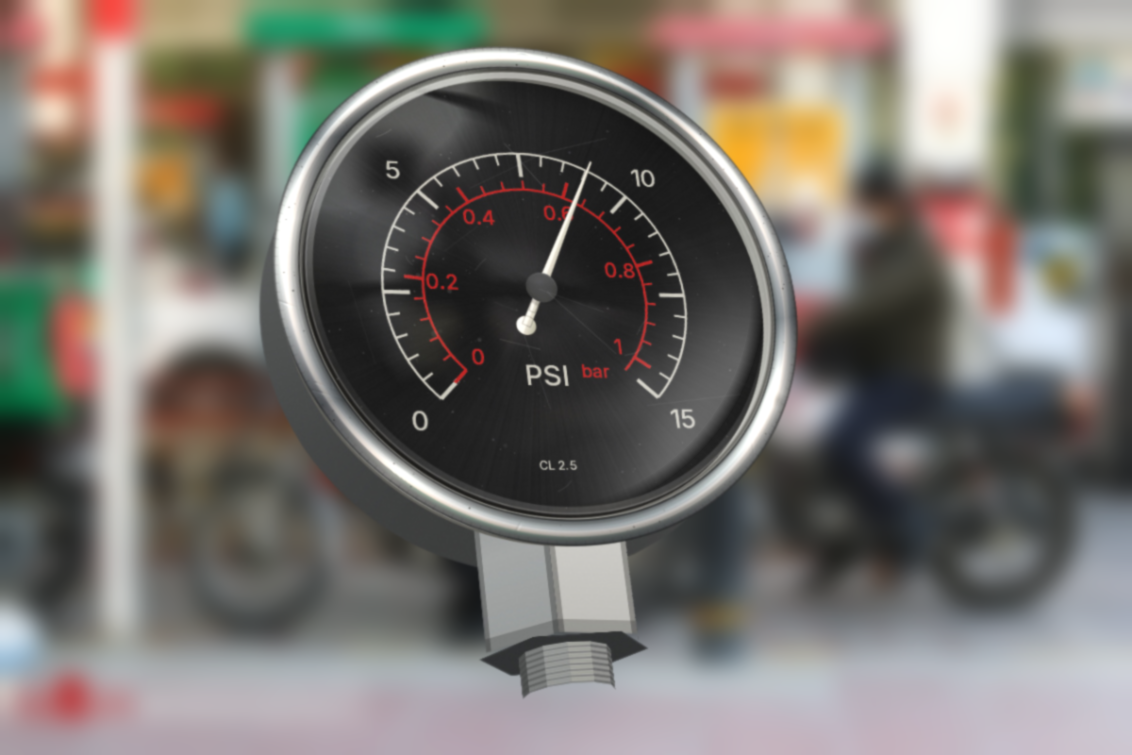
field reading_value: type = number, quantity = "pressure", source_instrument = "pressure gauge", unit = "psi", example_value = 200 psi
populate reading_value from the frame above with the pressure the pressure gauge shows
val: 9 psi
